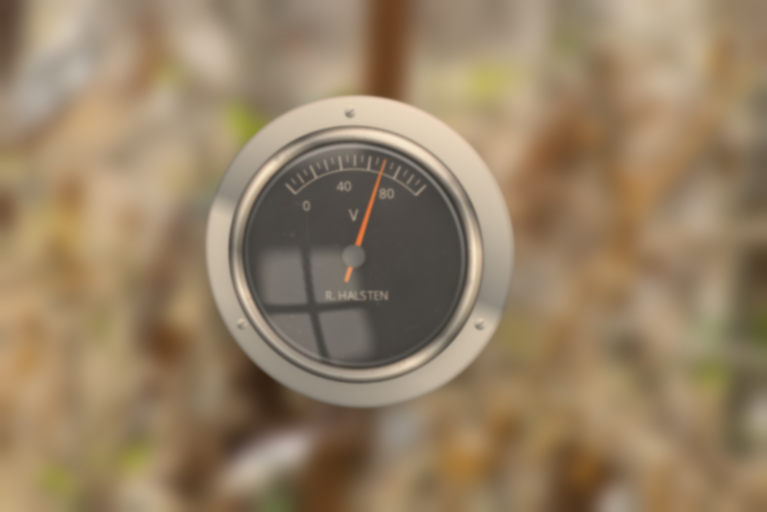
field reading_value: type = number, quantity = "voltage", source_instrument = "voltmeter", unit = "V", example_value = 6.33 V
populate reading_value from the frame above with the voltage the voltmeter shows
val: 70 V
